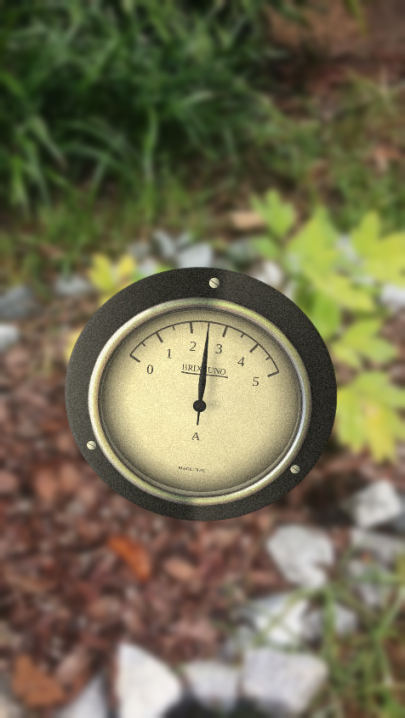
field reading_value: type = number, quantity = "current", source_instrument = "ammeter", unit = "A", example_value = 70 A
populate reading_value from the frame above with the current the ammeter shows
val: 2.5 A
